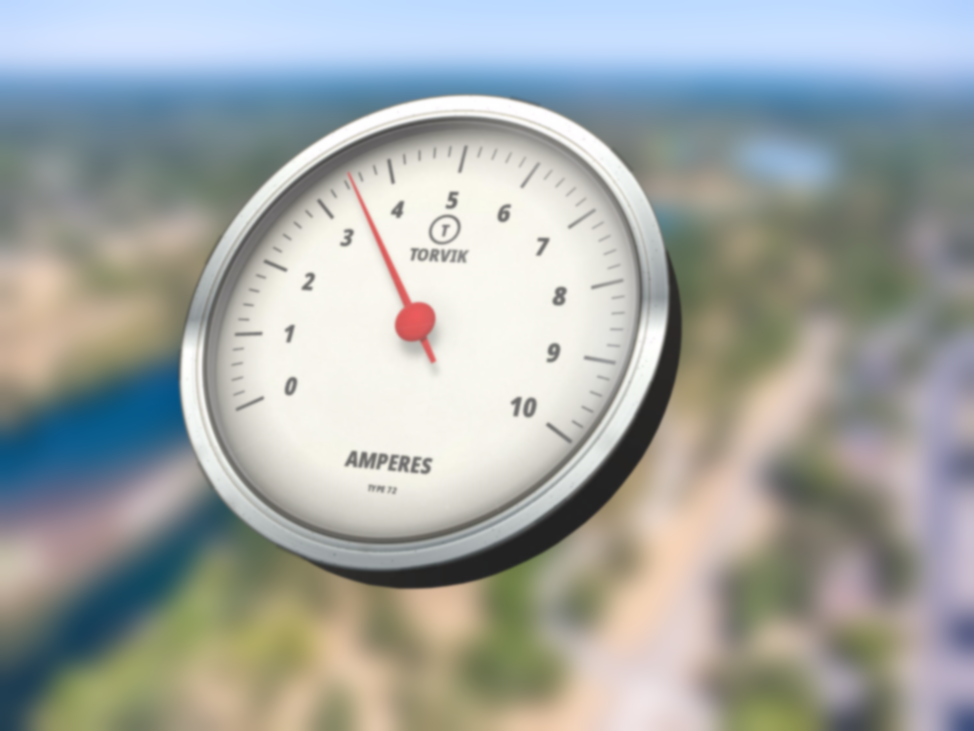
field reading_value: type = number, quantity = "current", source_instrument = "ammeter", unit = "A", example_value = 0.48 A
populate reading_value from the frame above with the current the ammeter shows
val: 3.5 A
